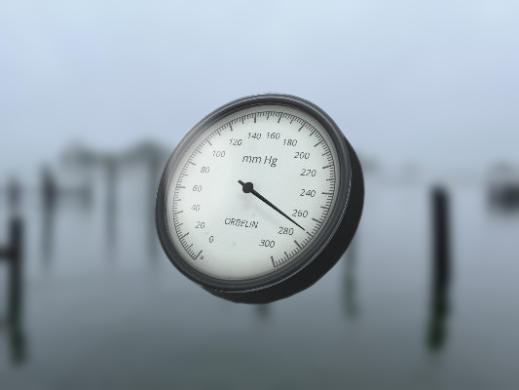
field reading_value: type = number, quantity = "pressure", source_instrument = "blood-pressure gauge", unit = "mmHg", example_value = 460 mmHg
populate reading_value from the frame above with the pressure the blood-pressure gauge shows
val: 270 mmHg
